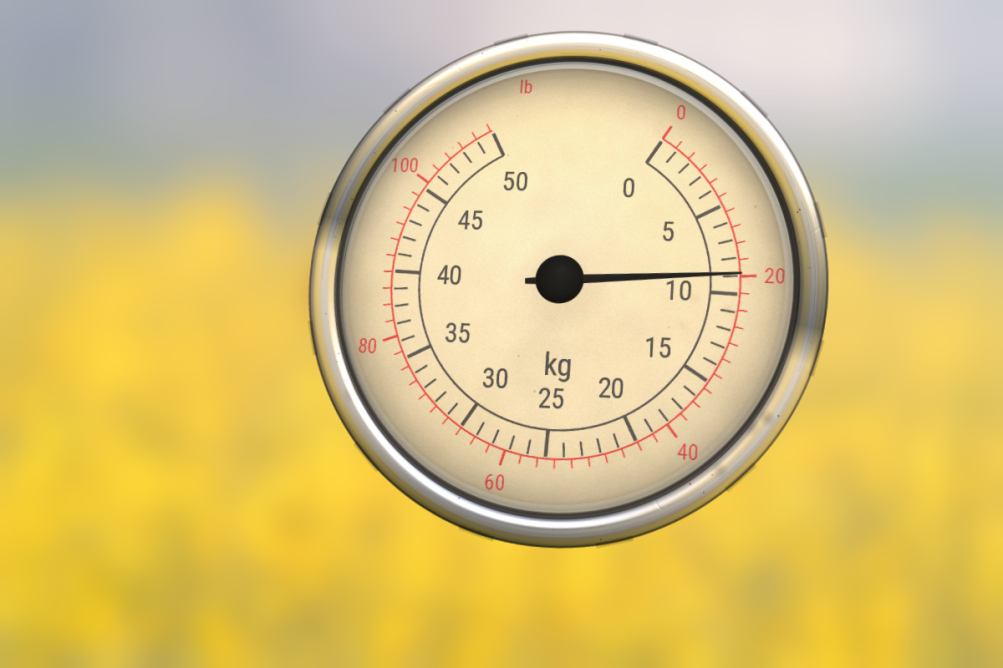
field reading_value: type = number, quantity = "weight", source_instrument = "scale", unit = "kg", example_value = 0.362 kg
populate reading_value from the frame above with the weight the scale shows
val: 9 kg
